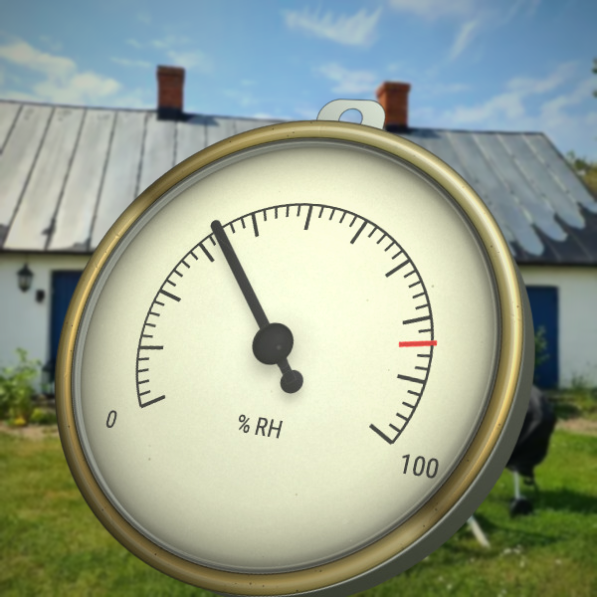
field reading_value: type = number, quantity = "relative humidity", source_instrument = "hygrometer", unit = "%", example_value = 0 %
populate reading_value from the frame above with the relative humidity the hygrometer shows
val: 34 %
